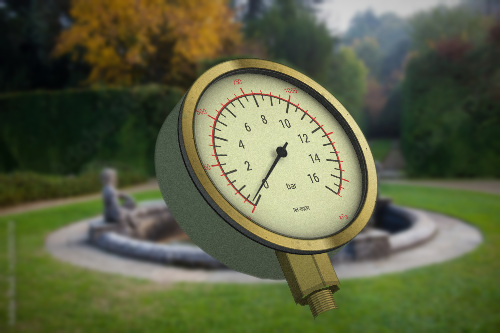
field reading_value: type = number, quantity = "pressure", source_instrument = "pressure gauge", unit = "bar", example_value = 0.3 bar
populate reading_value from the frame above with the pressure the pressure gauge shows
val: 0.25 bar
